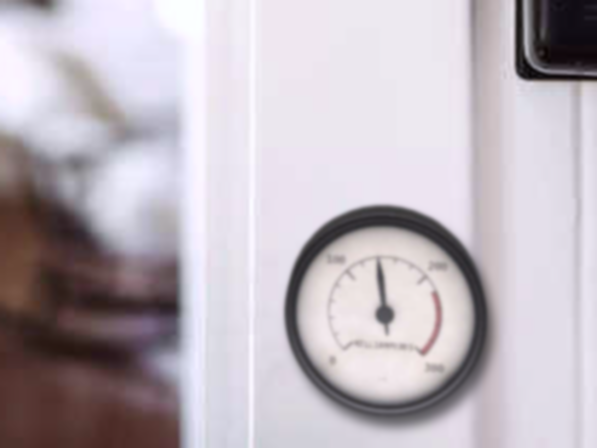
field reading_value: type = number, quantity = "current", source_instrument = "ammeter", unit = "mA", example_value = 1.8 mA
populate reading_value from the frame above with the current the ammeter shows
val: 140 mA
